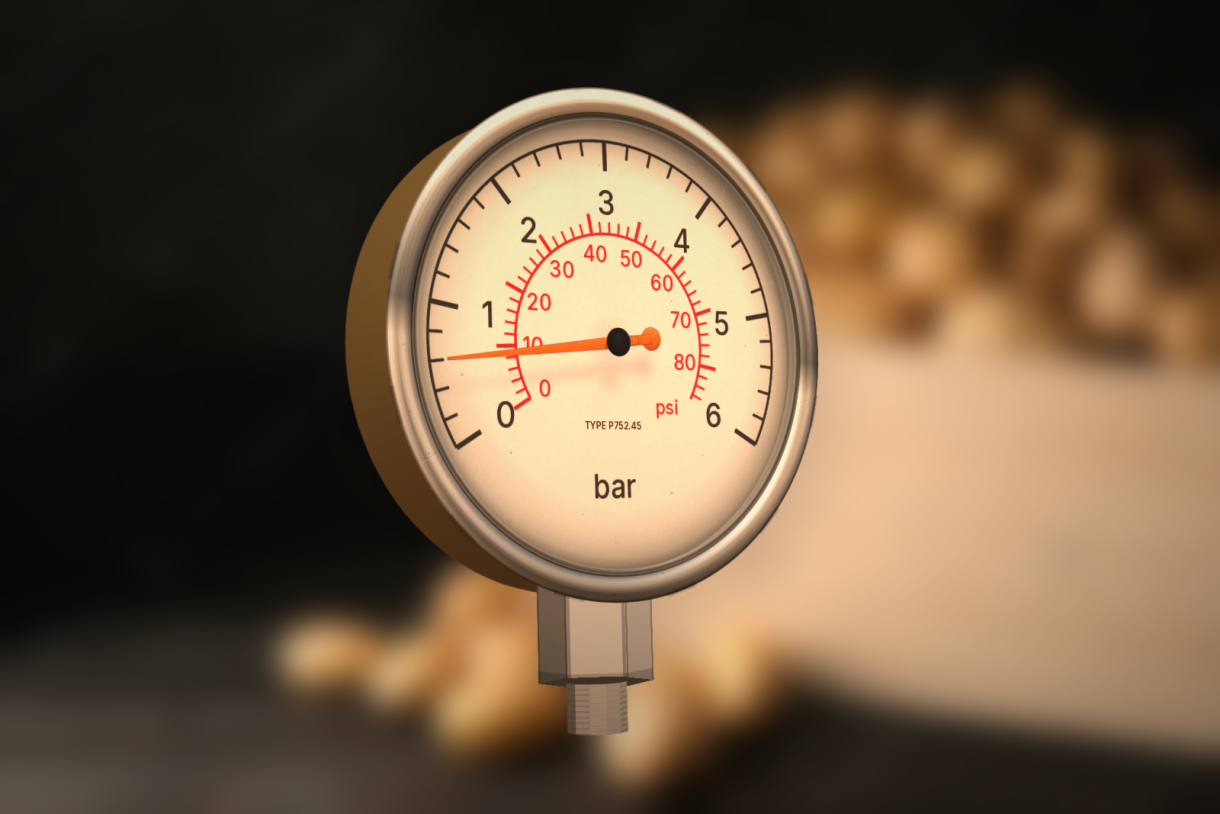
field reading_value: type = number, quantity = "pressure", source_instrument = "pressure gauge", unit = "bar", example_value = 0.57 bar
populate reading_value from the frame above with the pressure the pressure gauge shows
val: 0.6 bar
